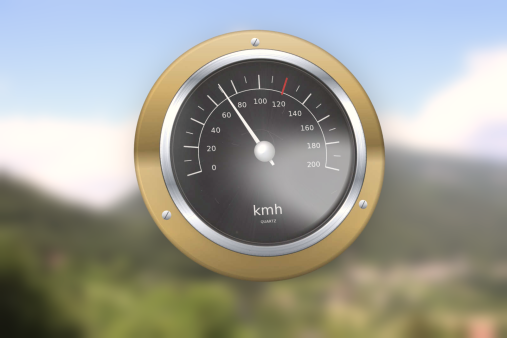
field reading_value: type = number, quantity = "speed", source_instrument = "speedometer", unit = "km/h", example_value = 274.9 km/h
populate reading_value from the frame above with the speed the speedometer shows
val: 70 km/h
